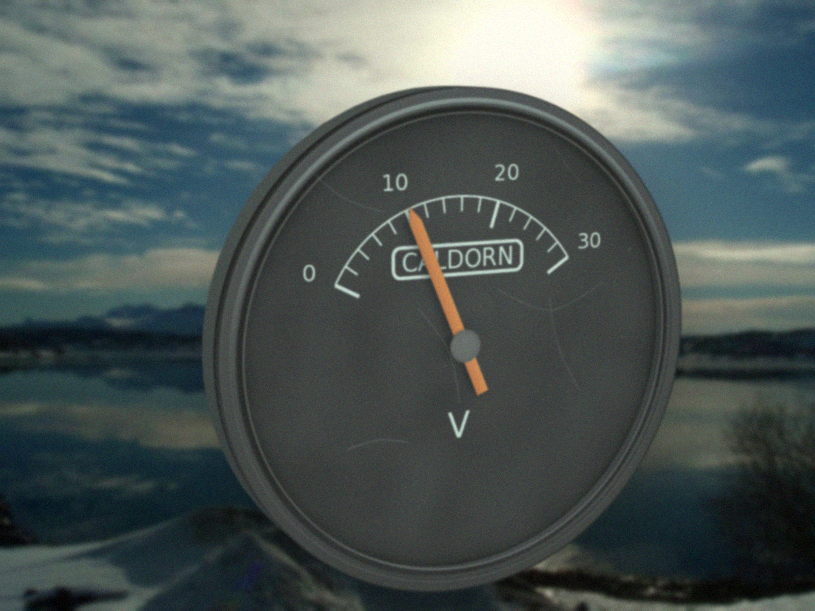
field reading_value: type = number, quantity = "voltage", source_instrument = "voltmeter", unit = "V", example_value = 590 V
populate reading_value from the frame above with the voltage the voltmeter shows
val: 10 V
